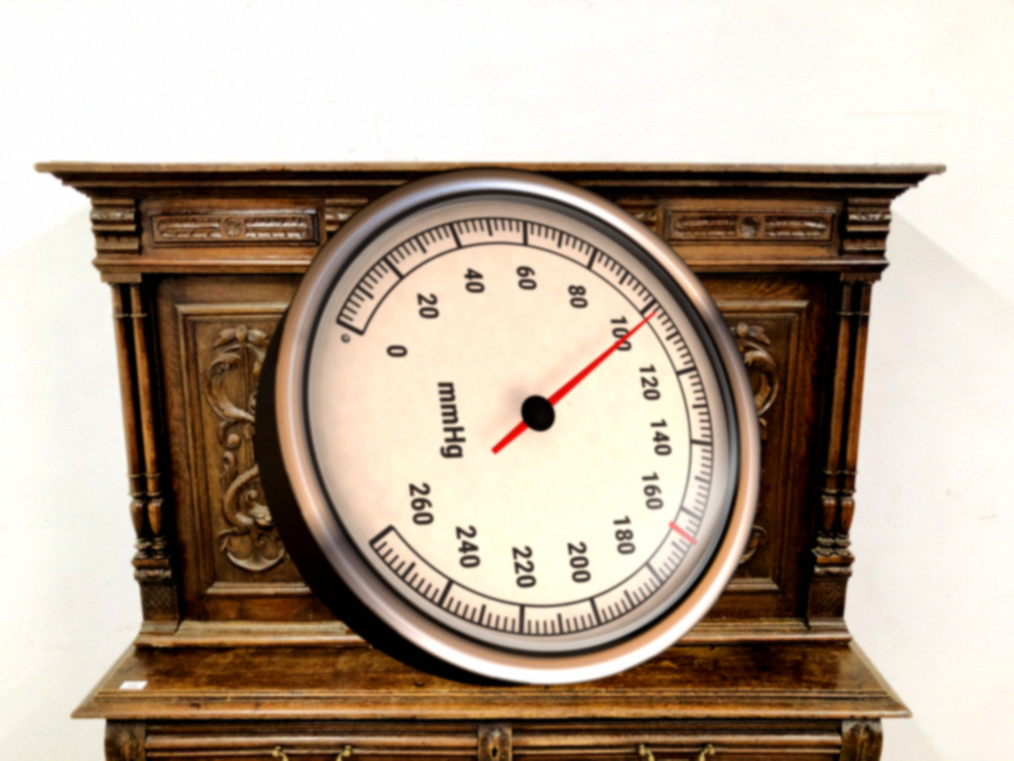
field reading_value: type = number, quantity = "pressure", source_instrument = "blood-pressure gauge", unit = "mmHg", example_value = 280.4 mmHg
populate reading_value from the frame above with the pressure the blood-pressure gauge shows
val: 102 mmHg
